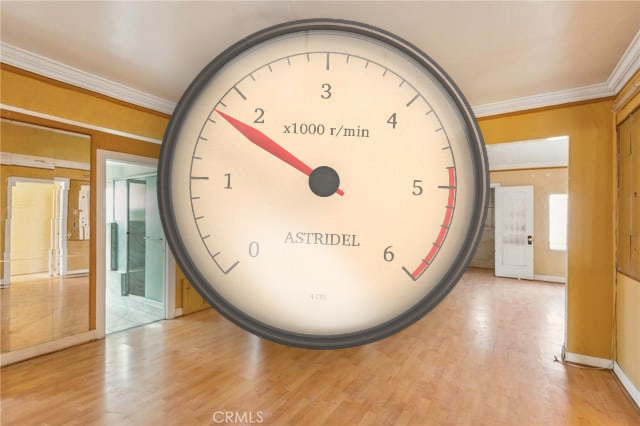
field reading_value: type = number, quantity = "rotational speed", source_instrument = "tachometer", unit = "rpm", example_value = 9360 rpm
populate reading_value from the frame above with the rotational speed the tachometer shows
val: 1700 rpm
